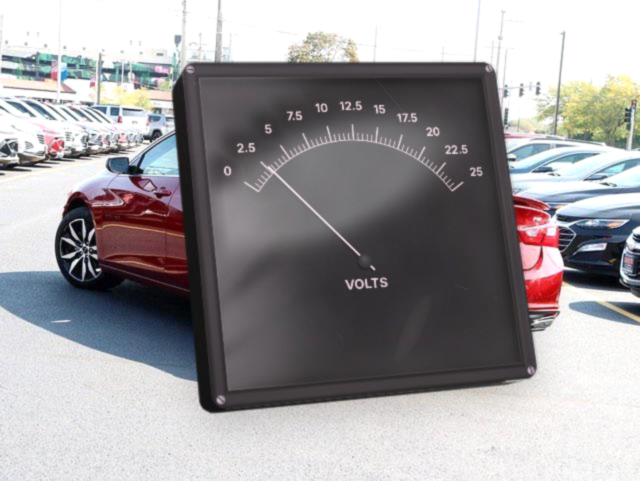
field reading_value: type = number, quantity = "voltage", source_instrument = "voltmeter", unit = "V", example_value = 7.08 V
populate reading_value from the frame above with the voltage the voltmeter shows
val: 2.5 V
